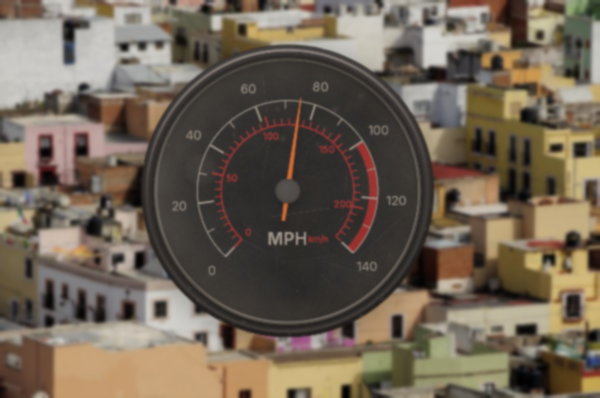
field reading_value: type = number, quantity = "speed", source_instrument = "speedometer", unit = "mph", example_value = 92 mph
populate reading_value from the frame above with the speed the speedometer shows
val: 75 mph
